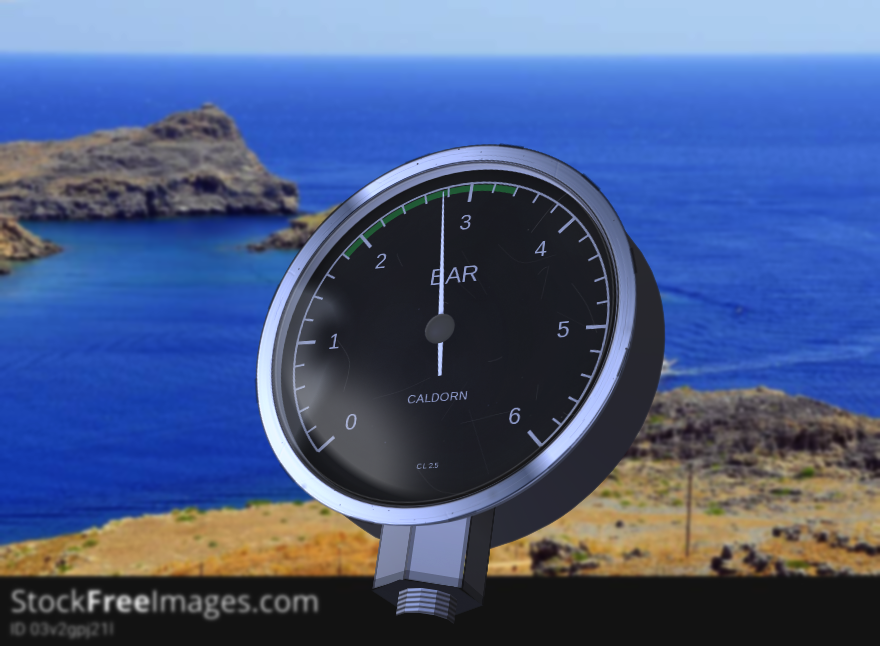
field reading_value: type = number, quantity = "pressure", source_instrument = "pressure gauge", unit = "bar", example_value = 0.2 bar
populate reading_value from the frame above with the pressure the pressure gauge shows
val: 2.8 bar
